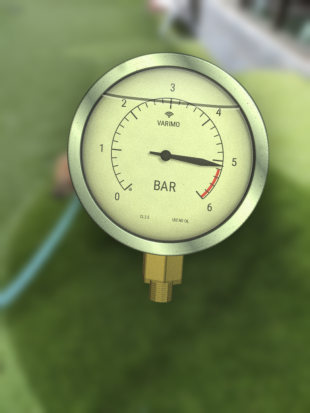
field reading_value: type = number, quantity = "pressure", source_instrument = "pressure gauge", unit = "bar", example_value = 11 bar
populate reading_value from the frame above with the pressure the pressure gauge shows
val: 5.1 bar
